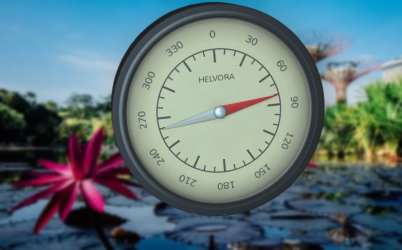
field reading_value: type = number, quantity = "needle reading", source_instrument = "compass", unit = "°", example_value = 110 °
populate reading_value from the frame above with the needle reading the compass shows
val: 80 °
